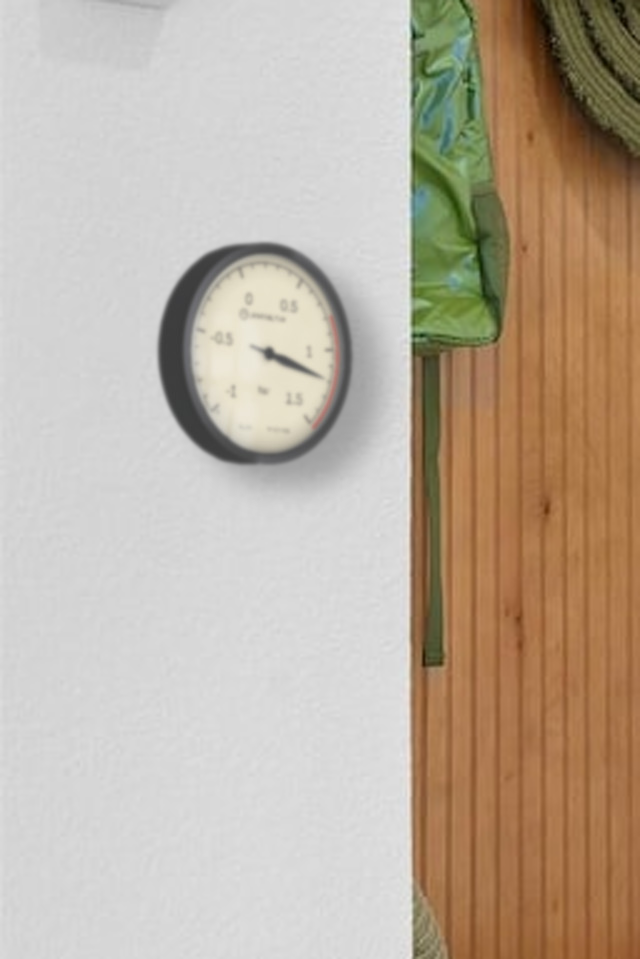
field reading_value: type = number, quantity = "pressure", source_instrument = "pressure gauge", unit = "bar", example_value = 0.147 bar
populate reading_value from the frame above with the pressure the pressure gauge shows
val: 1.2 bar
